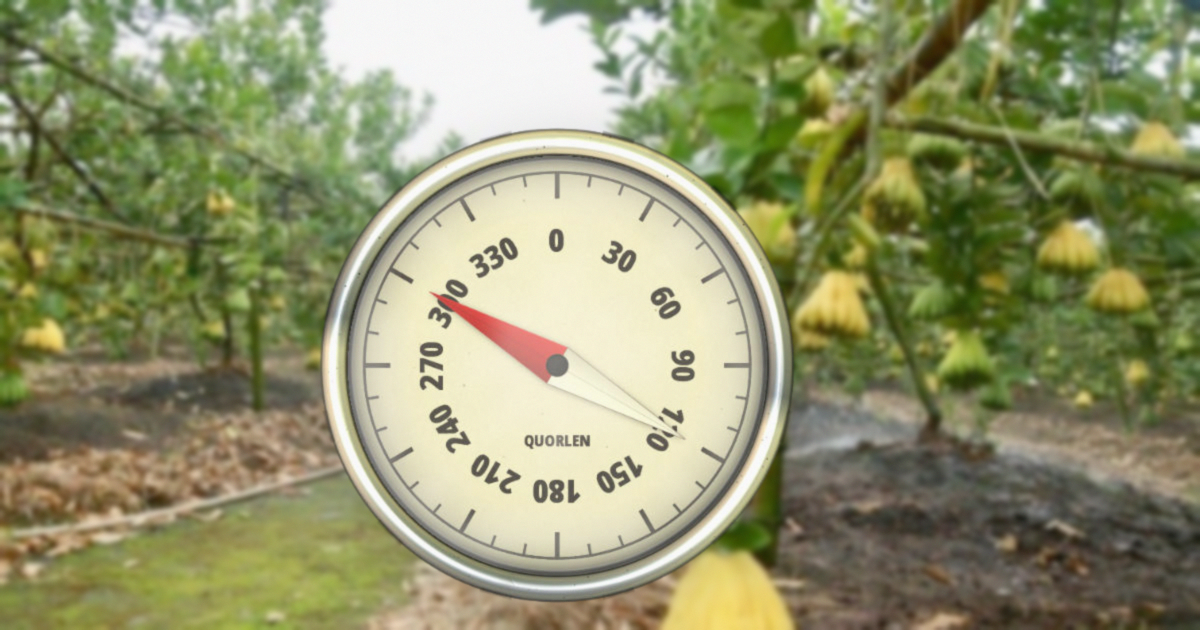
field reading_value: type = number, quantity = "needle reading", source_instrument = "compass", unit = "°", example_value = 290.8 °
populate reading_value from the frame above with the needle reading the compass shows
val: 300 °
